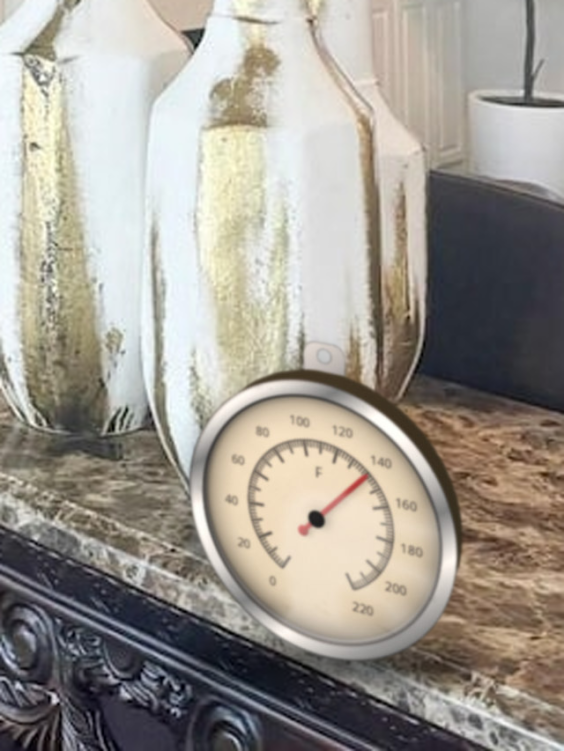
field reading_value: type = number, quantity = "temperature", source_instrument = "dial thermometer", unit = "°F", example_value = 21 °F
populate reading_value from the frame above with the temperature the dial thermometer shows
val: 140 °F
